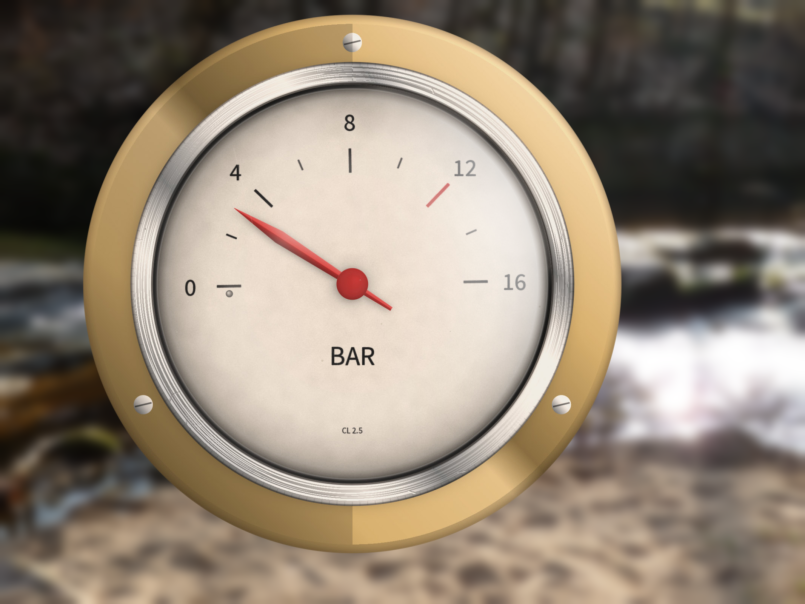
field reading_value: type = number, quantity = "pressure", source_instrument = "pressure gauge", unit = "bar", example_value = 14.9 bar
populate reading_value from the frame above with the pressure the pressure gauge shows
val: 3 bar
